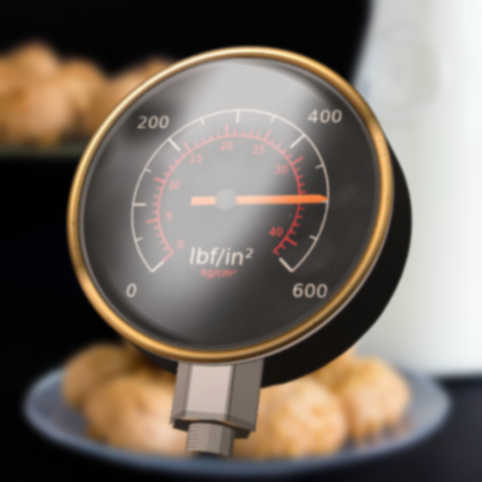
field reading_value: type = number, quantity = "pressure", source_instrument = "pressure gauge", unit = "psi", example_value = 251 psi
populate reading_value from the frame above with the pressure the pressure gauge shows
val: 500 psi
